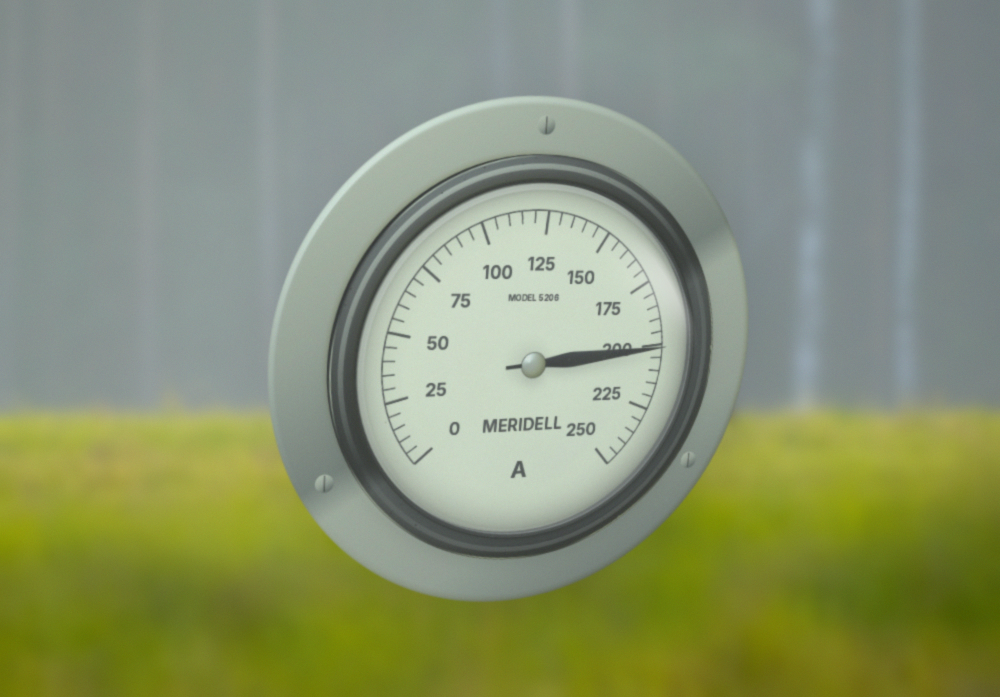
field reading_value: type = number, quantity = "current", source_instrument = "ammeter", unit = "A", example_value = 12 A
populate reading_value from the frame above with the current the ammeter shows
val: 200 A
